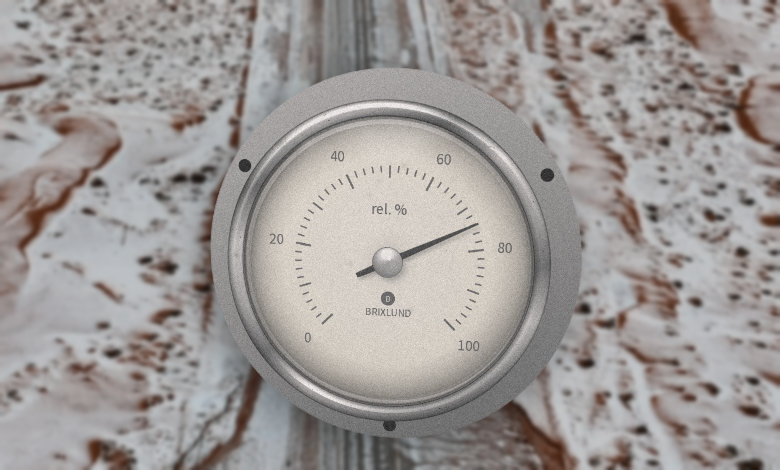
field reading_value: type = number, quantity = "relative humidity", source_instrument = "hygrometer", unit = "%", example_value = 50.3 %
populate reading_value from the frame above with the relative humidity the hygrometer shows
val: 74 %
